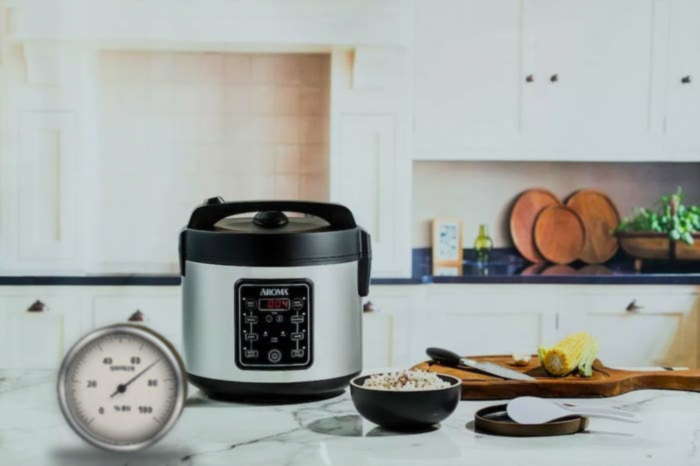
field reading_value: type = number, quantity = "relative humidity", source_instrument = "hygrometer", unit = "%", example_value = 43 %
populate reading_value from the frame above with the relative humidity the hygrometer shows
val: 70 %
